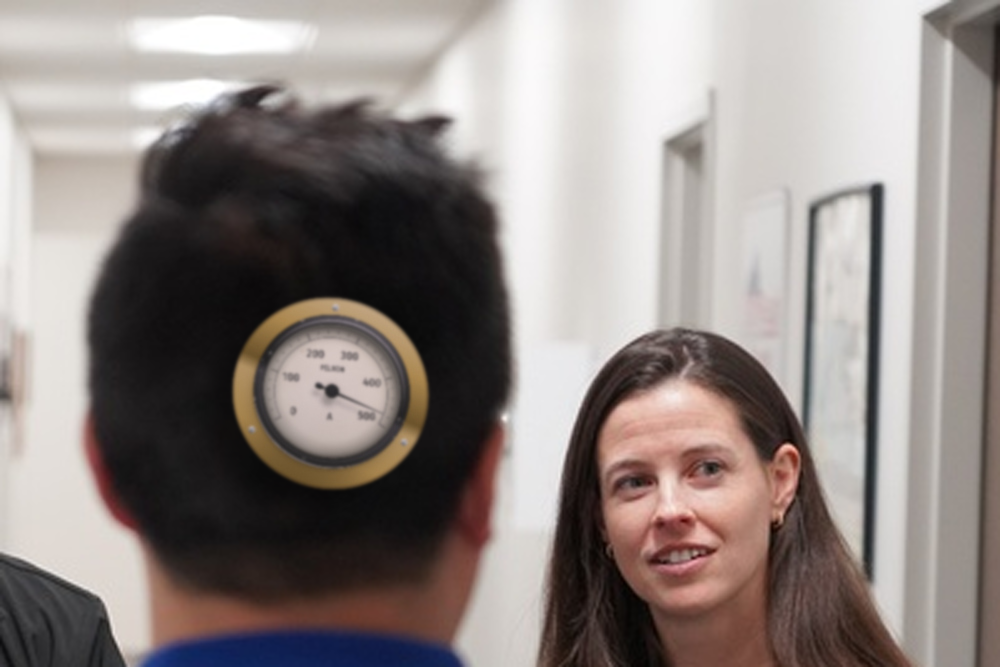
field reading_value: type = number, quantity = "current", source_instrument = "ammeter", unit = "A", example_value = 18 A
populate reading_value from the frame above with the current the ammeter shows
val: 480 A
